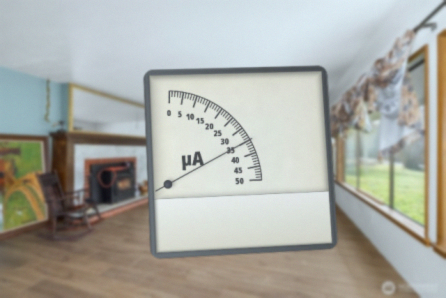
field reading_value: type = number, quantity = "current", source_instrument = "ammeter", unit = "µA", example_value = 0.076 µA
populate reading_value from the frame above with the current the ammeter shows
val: 35 µA
